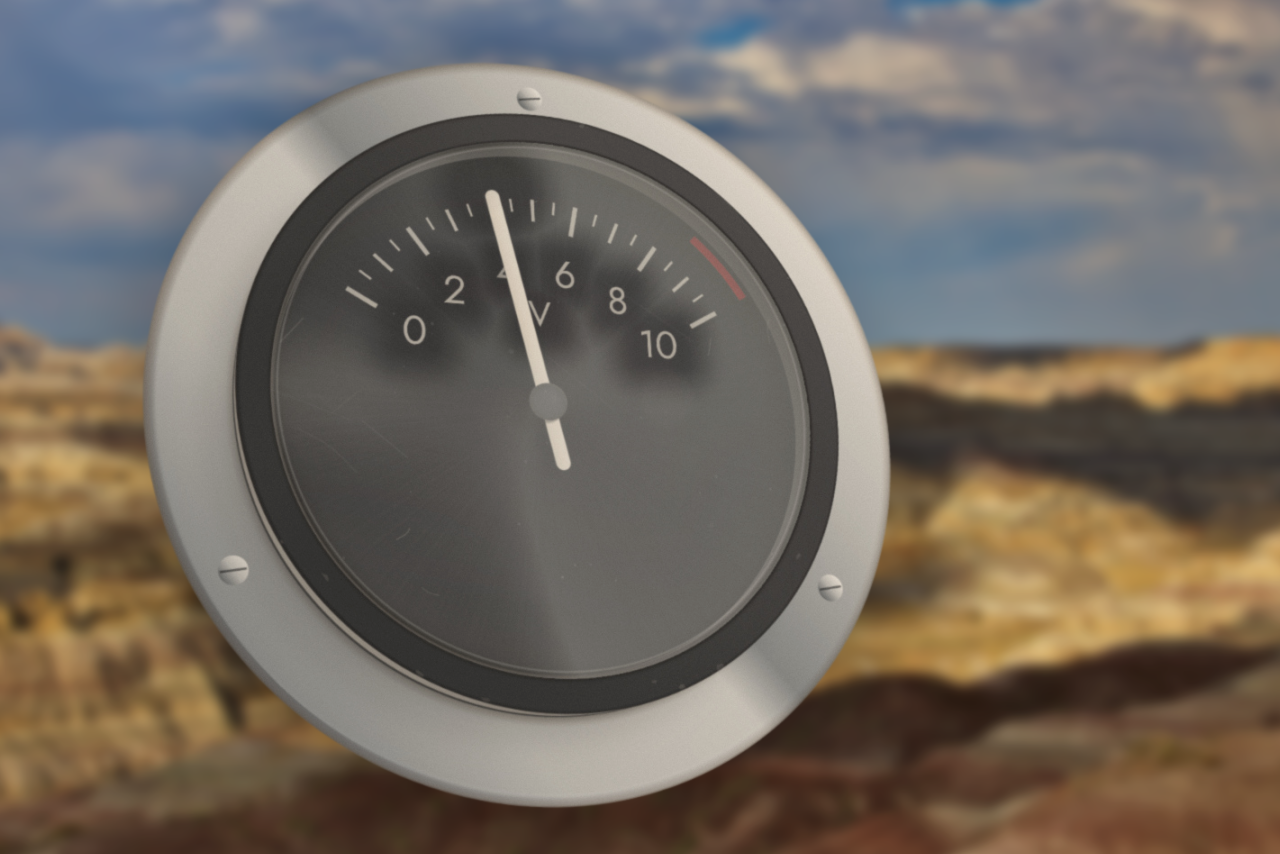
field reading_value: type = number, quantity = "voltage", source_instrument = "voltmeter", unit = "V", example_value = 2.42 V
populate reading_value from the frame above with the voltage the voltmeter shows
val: 4 V
